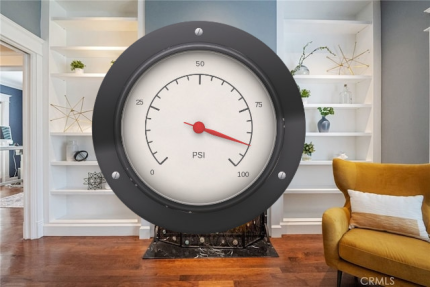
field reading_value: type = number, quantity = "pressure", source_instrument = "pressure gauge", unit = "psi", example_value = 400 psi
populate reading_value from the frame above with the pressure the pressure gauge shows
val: 90 psi
